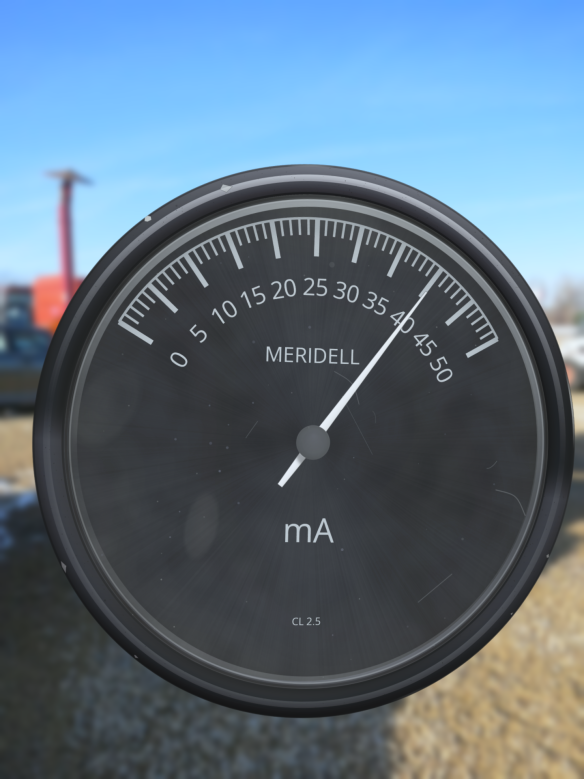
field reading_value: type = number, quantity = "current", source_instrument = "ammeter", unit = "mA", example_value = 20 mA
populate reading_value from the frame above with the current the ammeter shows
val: 40 mA
